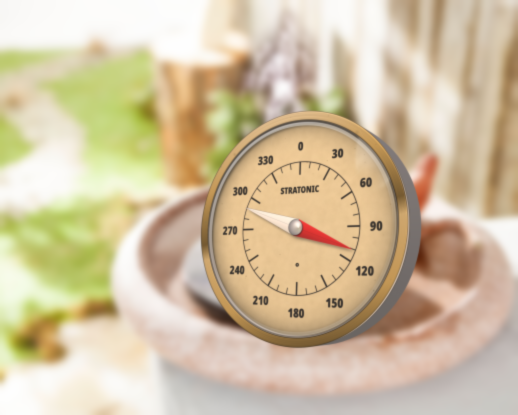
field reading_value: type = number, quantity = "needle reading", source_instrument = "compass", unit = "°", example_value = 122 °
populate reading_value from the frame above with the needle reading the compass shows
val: 110 °
